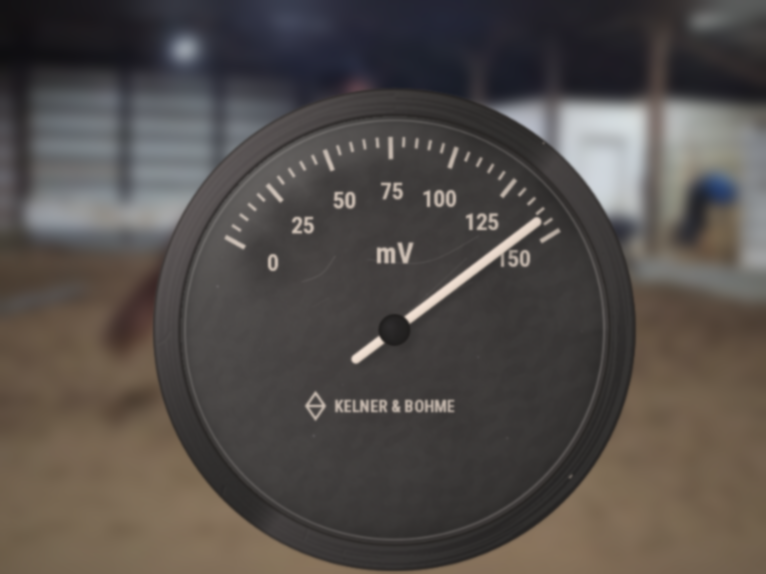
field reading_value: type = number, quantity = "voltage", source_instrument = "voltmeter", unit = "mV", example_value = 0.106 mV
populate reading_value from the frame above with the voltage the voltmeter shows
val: 142.5 mV
